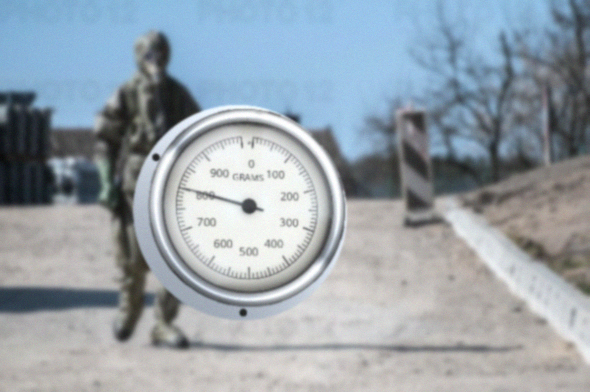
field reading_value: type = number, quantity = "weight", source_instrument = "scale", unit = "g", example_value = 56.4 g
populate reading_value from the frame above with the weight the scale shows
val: 800 g
